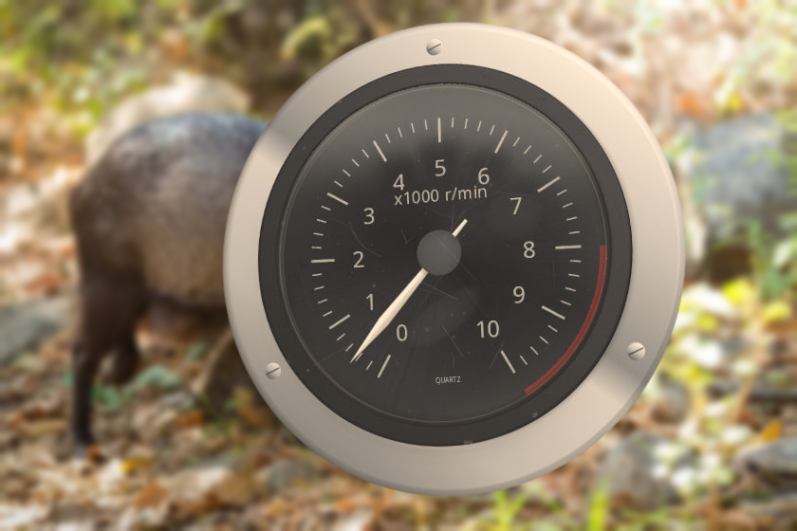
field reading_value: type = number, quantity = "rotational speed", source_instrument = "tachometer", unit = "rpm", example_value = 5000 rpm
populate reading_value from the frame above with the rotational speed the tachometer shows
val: 400 rpm
